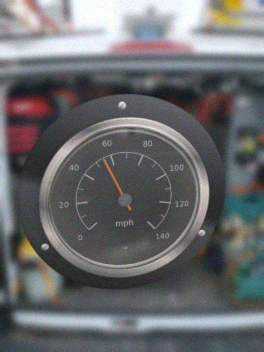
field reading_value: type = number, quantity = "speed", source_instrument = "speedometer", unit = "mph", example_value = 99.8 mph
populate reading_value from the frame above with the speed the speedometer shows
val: 55 mph
